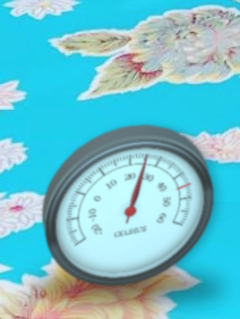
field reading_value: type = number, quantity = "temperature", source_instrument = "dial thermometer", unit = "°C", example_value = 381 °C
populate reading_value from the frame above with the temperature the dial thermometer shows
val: 25 °C
